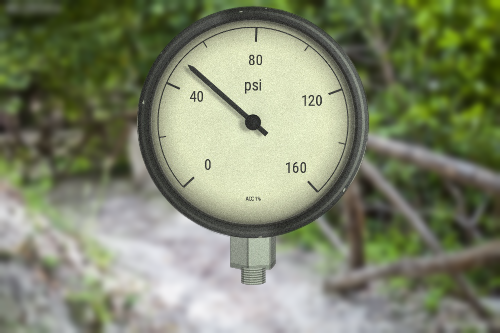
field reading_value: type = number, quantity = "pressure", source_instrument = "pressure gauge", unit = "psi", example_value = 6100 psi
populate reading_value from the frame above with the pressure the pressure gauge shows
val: 50 psi
